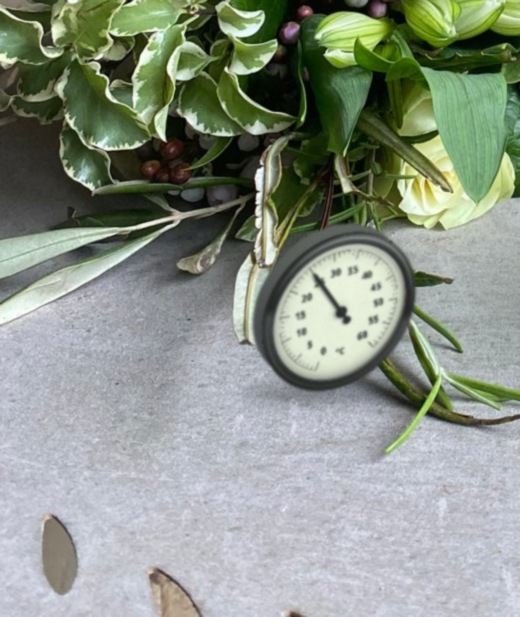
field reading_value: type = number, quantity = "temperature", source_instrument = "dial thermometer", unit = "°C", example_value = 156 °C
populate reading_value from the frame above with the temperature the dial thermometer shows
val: 25 °C
